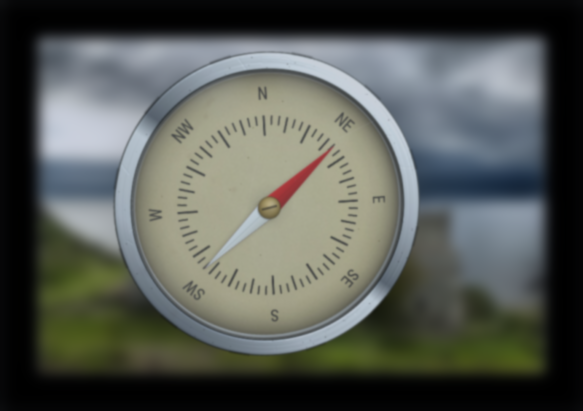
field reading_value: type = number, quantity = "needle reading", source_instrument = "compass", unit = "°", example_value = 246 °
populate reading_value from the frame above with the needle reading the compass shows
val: 50 °
